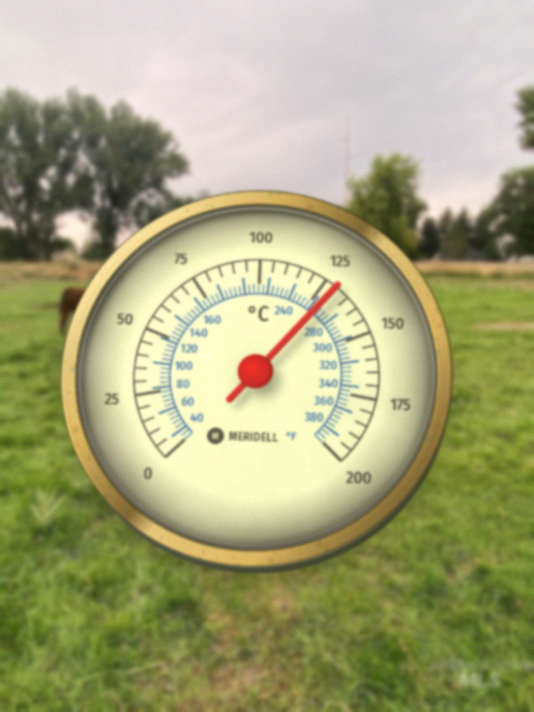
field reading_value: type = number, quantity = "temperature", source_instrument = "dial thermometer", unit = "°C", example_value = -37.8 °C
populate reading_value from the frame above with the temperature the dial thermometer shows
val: 130 °C
